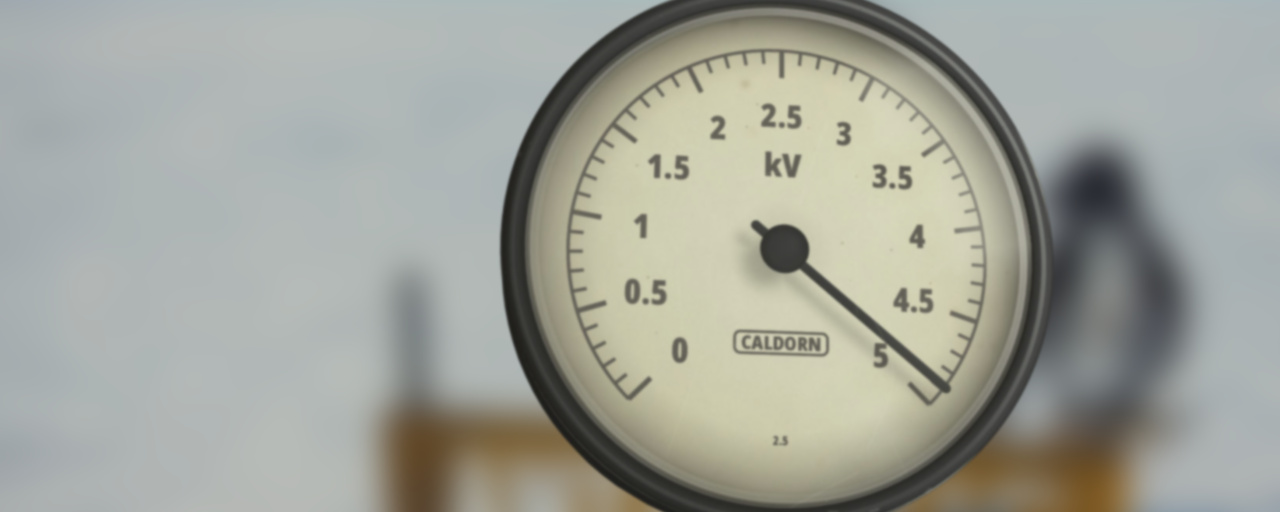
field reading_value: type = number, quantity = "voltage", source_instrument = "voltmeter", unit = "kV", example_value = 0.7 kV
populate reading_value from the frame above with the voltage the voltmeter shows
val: 4.9 kV
